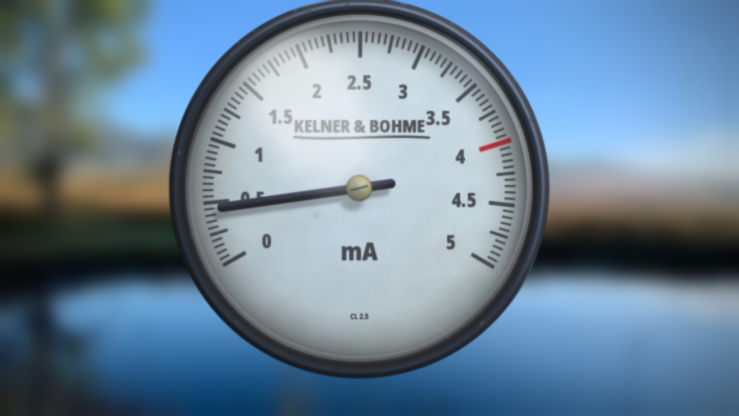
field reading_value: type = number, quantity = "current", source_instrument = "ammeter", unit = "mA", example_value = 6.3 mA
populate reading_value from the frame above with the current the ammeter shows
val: 0.45 mA
